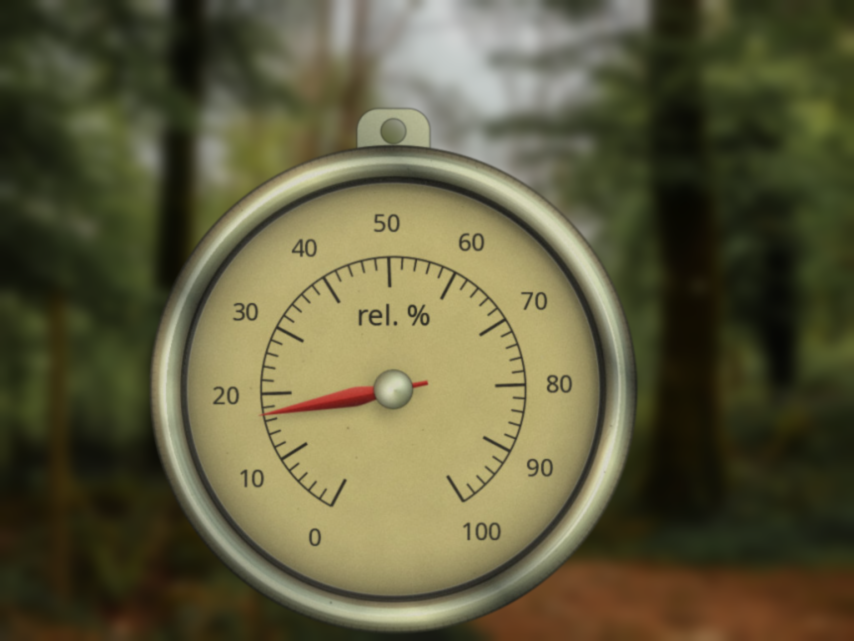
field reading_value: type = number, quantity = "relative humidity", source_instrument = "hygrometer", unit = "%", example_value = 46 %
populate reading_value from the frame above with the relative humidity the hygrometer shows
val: 17 %
